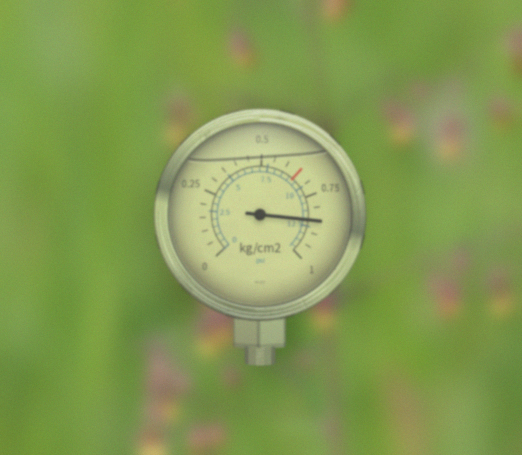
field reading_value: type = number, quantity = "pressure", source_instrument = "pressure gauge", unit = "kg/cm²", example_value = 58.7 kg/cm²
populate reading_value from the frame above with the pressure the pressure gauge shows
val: 0.85 kg/cm²
